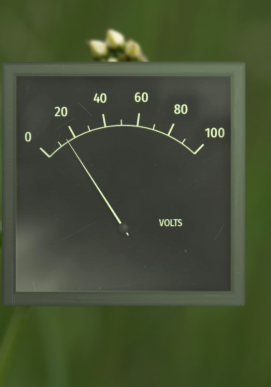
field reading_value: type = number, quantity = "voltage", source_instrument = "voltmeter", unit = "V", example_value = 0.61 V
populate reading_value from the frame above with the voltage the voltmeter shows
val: 15 V
